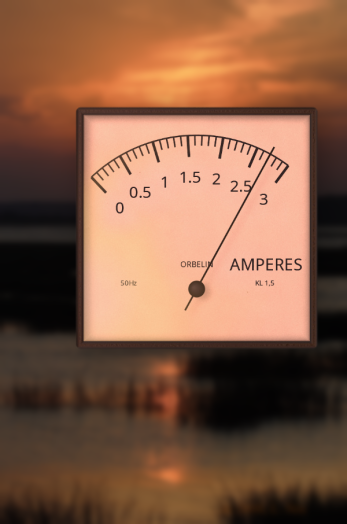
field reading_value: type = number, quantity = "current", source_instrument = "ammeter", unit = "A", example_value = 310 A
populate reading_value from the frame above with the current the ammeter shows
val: 2.7 A
